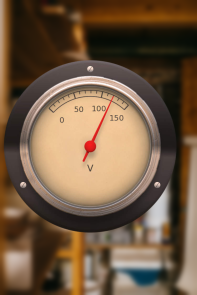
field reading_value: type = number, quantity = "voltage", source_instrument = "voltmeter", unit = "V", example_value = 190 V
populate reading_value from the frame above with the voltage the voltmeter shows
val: 120 V
